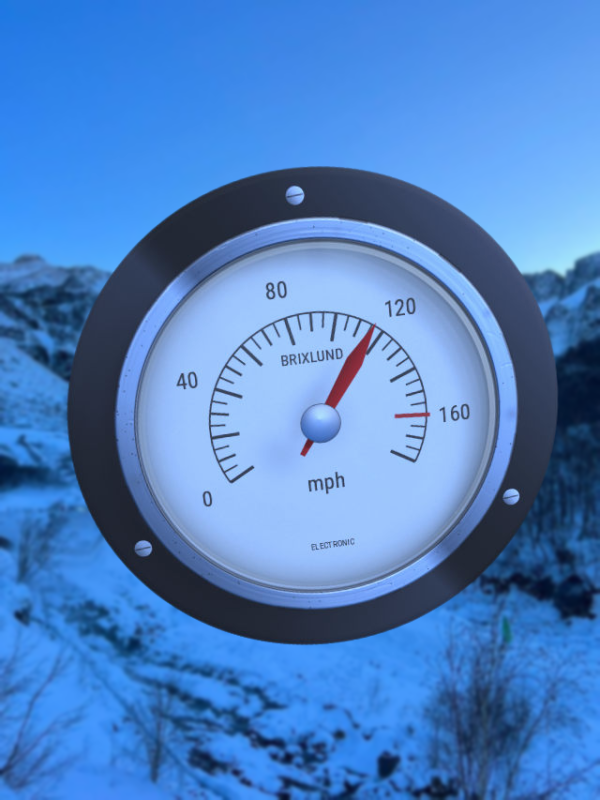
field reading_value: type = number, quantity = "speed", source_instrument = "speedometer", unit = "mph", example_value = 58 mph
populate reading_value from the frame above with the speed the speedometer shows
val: 115 mph
